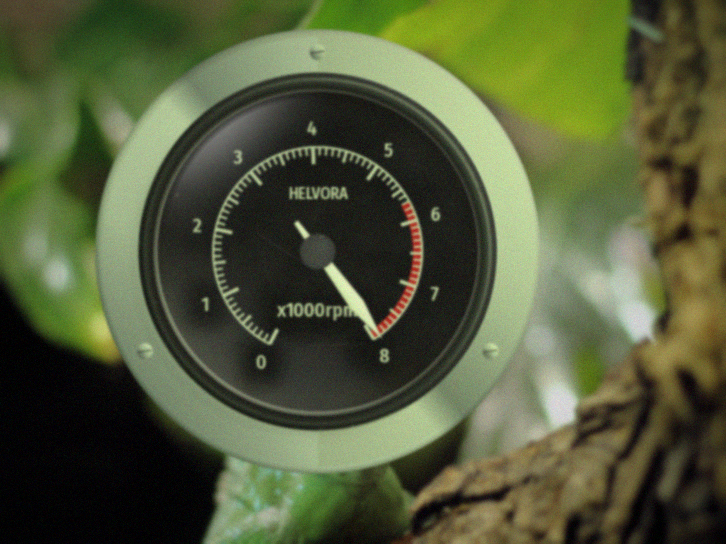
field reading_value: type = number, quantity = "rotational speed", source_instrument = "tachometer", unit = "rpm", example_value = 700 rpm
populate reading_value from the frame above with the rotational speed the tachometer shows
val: 7900 rpm
